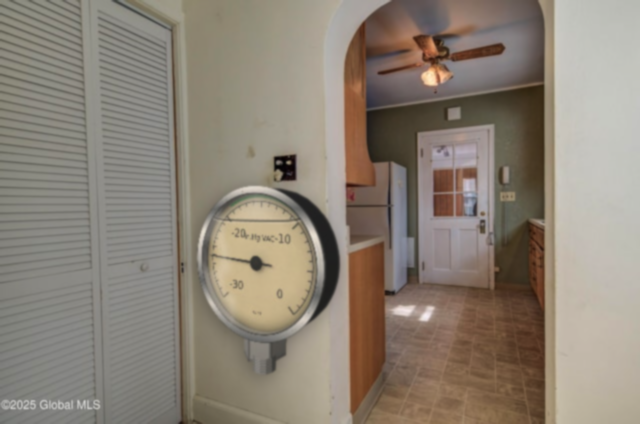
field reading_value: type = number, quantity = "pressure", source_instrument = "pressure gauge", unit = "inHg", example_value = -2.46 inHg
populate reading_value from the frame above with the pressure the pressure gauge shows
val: -25 inHg
